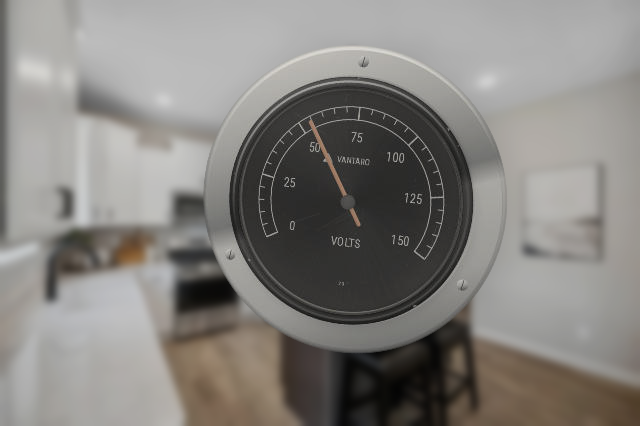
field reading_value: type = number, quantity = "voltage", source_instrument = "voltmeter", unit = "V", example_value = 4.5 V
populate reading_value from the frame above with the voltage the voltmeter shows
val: 55 V
